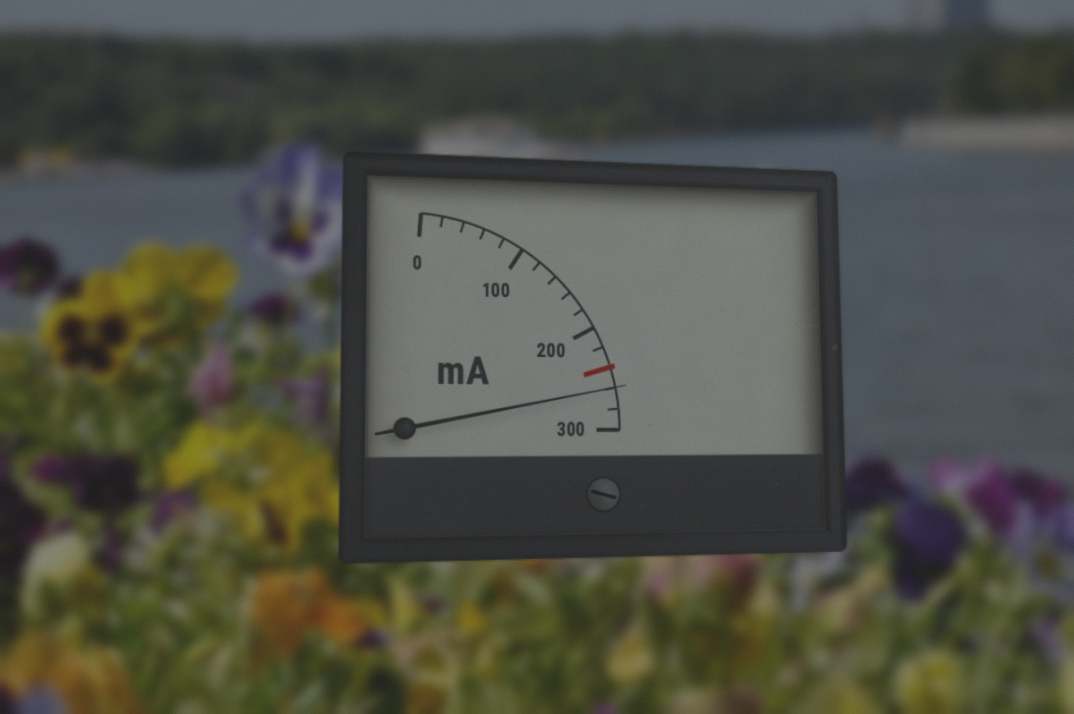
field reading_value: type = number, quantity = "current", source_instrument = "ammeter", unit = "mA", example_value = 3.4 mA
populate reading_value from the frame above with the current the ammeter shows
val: 260 mA
